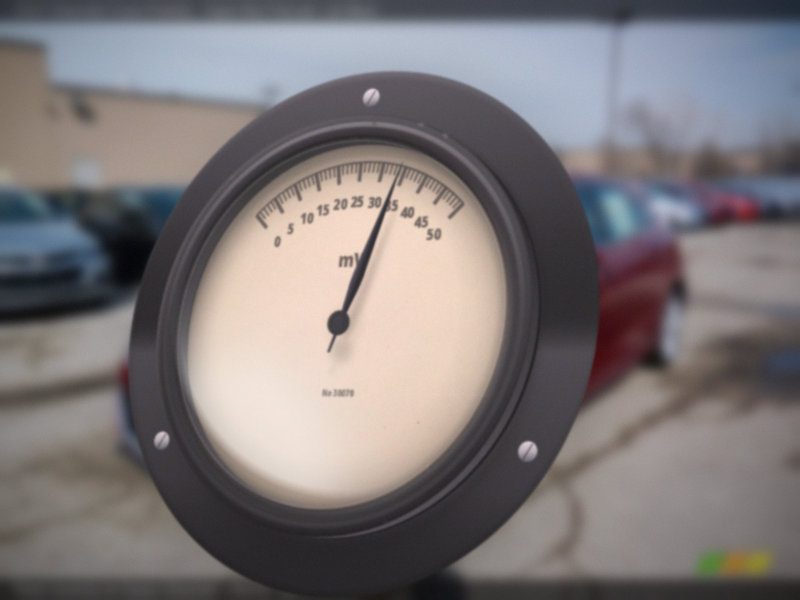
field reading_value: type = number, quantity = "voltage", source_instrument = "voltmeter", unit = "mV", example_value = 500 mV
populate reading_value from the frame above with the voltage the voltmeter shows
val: 35 mV
